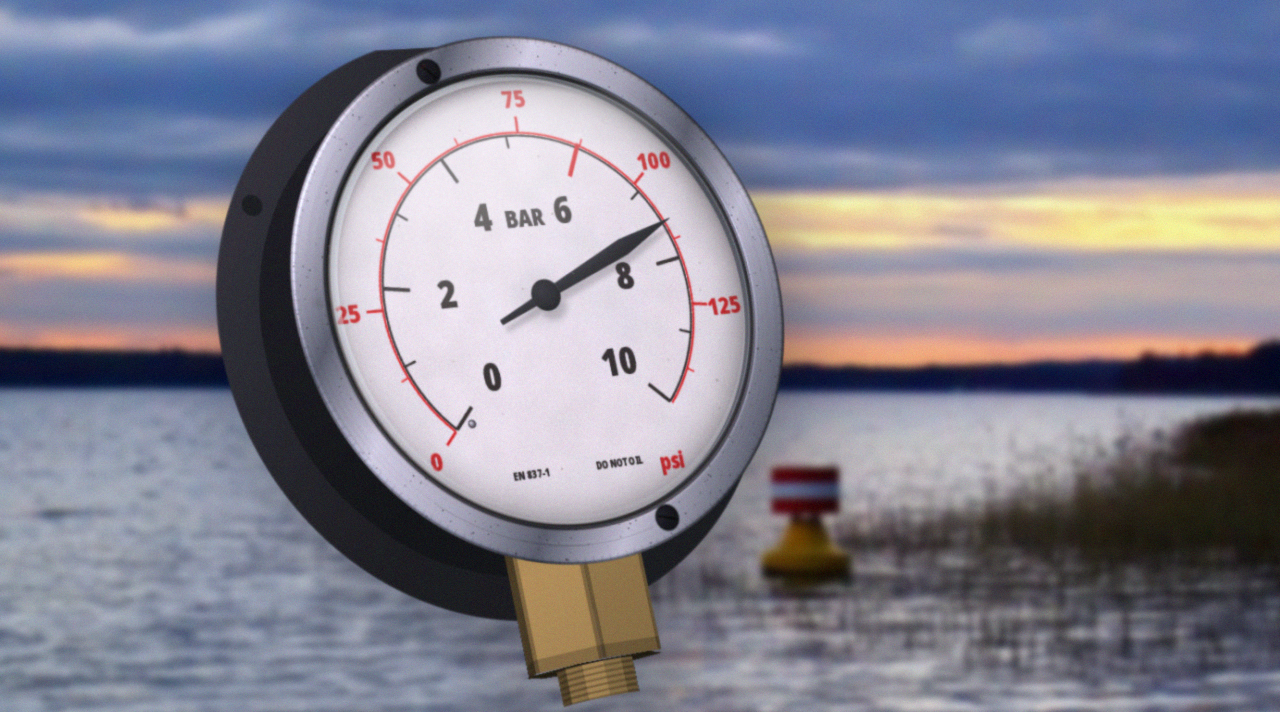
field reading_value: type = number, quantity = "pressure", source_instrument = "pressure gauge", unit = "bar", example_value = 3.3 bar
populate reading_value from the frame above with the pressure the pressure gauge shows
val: 7.5 bar
